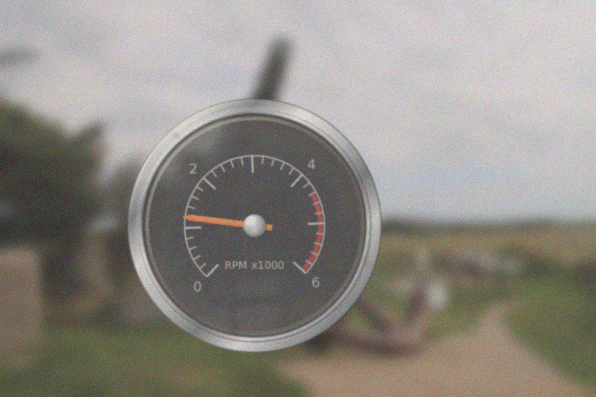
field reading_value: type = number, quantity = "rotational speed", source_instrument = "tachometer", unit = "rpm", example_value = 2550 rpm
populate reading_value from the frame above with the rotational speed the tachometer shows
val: 1200 rpm
